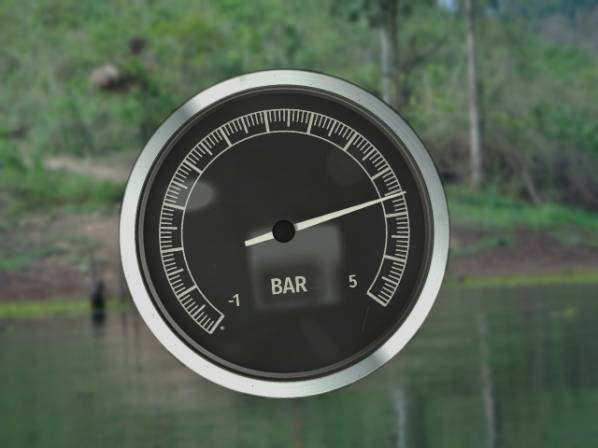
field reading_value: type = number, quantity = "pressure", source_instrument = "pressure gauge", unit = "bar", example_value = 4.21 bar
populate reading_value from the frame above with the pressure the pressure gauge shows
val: 3.8 bar
